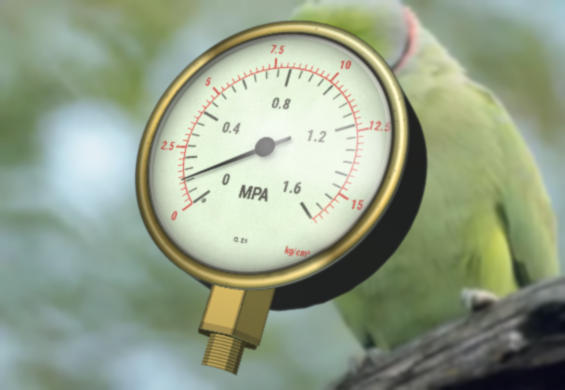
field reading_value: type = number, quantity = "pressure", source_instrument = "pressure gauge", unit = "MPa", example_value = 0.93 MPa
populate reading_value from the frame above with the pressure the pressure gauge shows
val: 0.1 MPa
